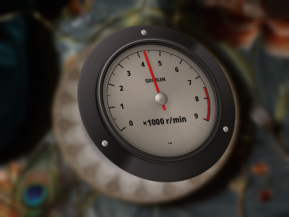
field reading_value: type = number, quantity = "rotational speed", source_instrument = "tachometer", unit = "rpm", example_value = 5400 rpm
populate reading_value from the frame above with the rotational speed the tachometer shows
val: 4250 rpm
